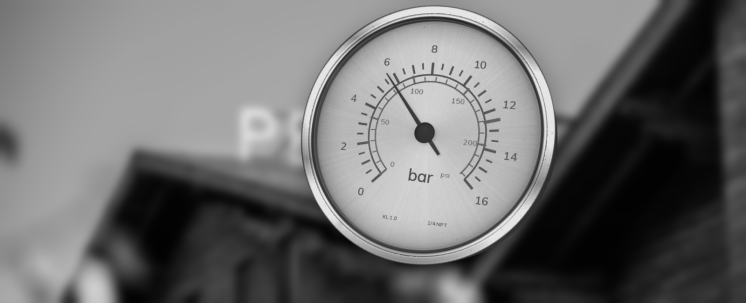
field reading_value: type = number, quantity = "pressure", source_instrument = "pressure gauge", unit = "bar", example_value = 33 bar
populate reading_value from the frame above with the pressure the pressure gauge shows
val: 5.75 bar
